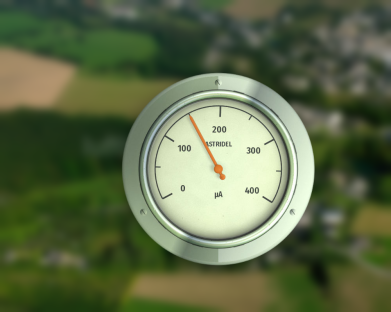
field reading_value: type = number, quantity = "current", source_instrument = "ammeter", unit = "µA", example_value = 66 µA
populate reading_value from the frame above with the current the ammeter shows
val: 150 µA
